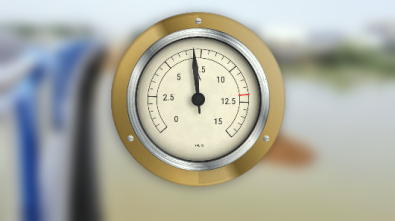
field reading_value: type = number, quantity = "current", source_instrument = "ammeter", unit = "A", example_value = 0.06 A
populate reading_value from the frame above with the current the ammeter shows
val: 7 A
